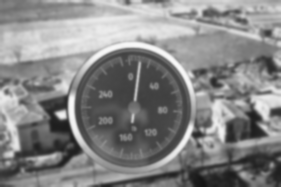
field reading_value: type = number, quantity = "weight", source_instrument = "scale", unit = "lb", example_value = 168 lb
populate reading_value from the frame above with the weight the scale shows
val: 10 lb
